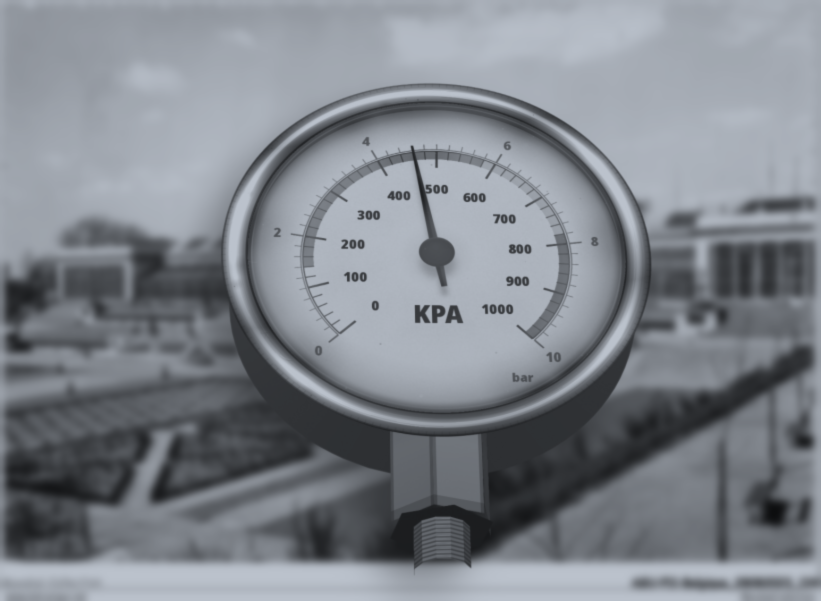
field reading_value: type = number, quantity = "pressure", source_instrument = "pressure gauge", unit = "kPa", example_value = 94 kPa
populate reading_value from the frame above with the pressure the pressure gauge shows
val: 460 kPa
